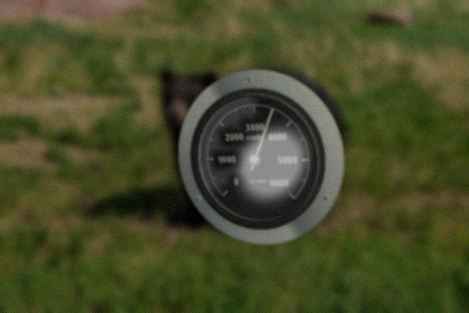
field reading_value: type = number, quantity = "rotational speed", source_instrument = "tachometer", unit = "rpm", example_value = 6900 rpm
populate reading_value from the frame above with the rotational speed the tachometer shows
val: 3500 rpm
